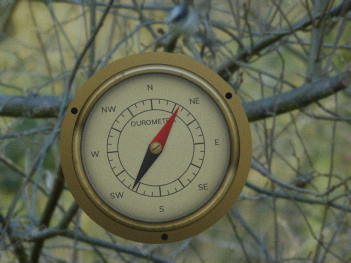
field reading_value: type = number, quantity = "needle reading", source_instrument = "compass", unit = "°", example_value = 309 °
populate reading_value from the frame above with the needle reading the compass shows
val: 35 °
